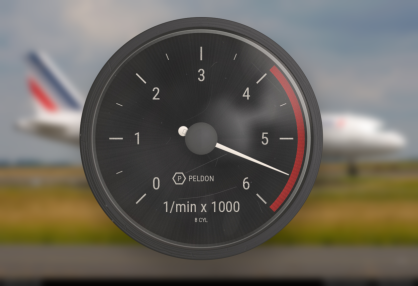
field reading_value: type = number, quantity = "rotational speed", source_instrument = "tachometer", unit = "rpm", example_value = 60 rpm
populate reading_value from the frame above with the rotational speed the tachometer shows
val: 5500 rpm
